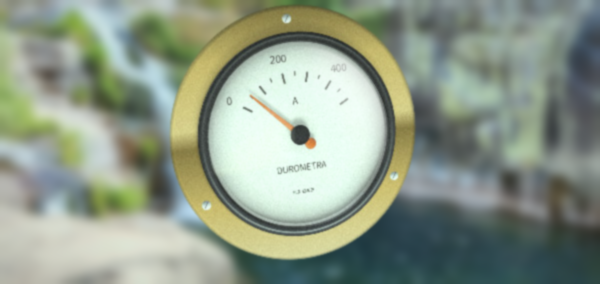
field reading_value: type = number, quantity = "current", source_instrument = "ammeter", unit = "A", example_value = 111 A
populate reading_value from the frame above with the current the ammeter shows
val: 50 A
